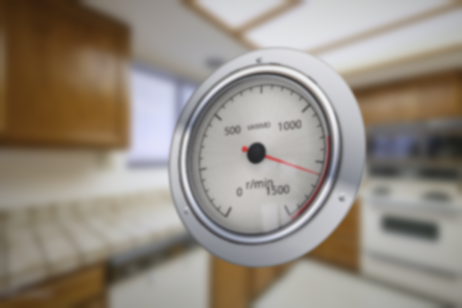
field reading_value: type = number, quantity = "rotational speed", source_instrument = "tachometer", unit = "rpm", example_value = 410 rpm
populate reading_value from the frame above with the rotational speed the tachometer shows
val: 1300 rpm
